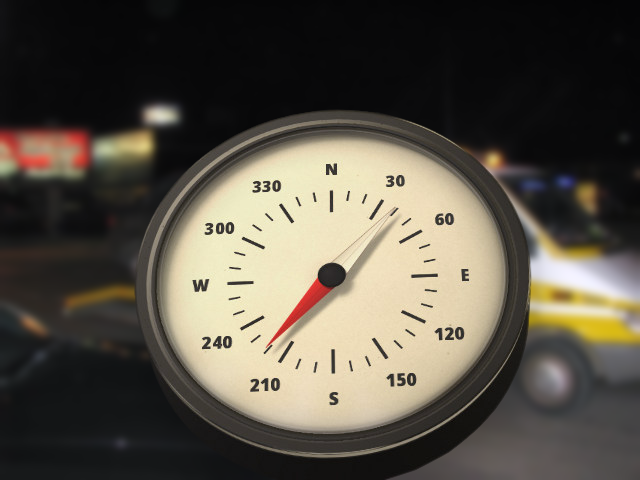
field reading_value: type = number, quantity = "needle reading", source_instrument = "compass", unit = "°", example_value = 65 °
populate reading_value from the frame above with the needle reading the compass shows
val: 220 °
